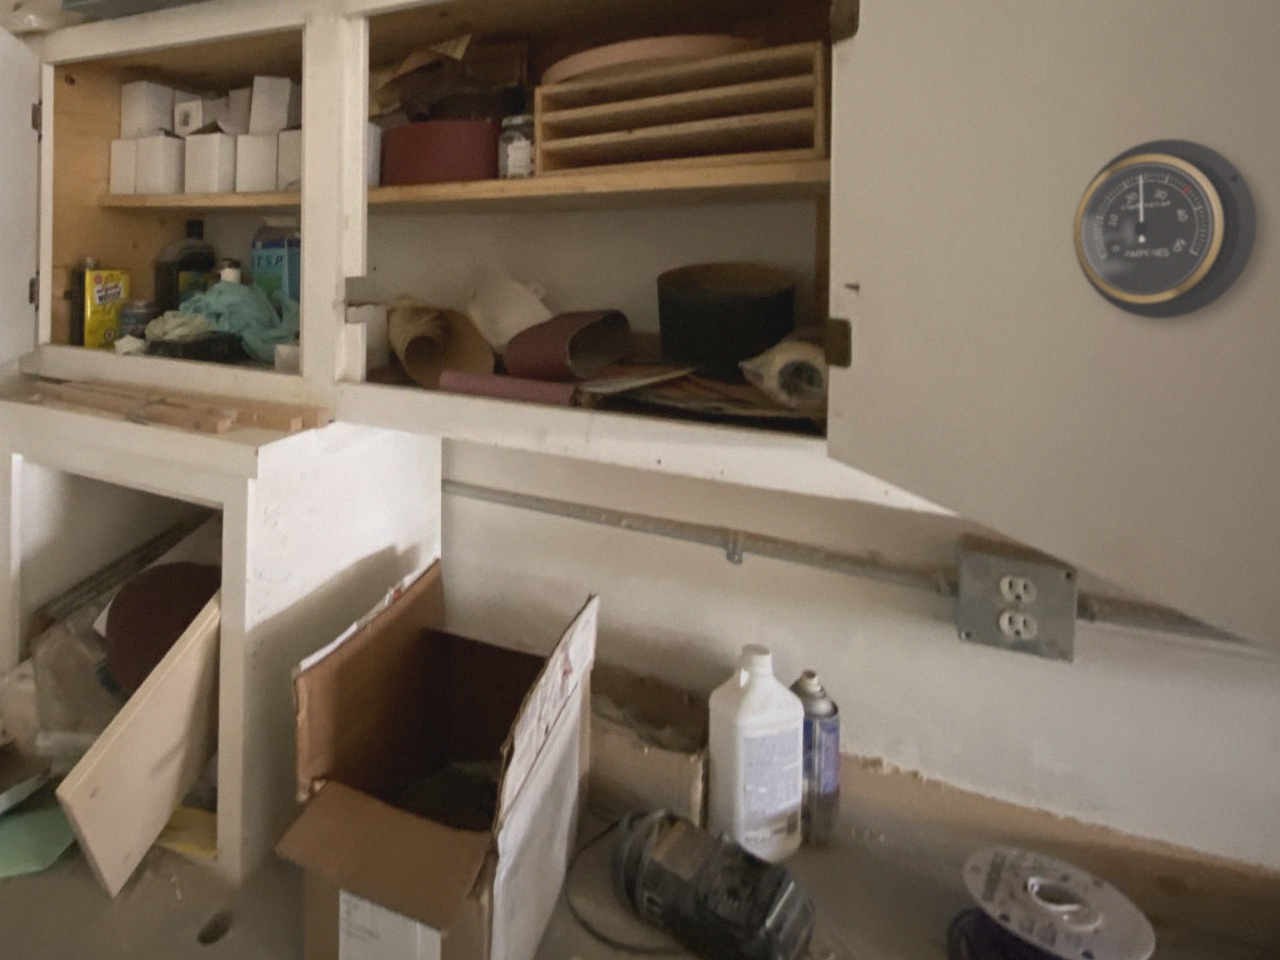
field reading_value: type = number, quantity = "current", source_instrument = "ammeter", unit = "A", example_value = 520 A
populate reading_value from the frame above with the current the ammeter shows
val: 25 A
